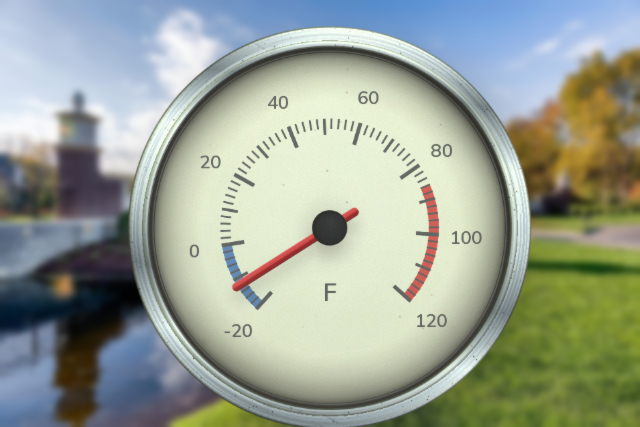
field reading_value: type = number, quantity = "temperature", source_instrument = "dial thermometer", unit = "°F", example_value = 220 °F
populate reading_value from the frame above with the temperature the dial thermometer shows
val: -12 °F
